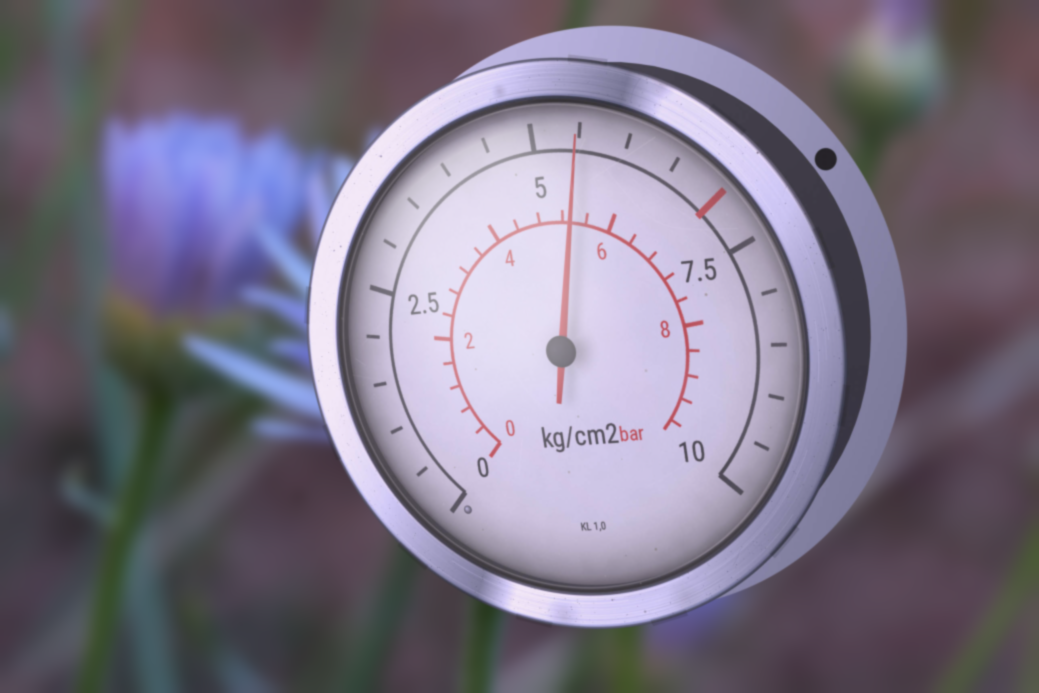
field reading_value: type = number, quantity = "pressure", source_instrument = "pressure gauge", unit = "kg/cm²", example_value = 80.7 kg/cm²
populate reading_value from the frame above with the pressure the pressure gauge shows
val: 5.5 kg/cm²
